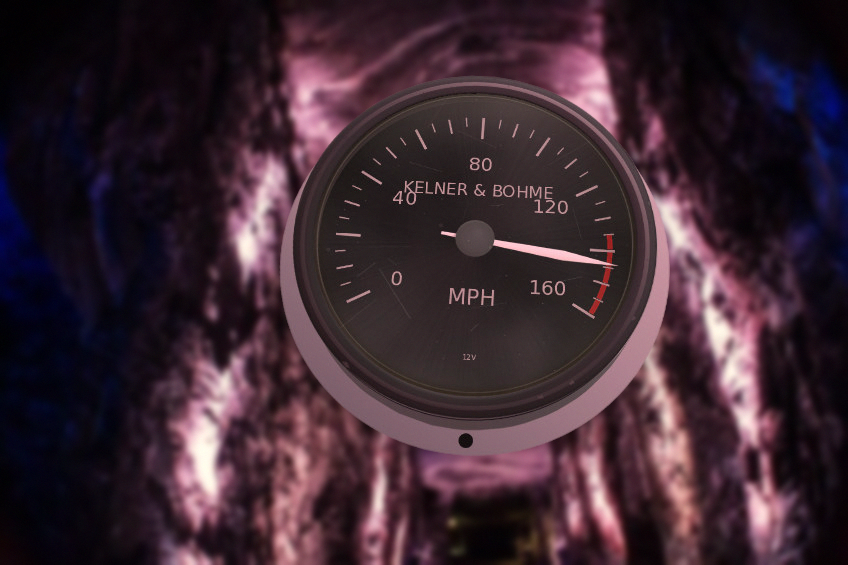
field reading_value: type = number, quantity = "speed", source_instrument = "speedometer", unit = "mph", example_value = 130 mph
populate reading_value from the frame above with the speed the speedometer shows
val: 145 mph
